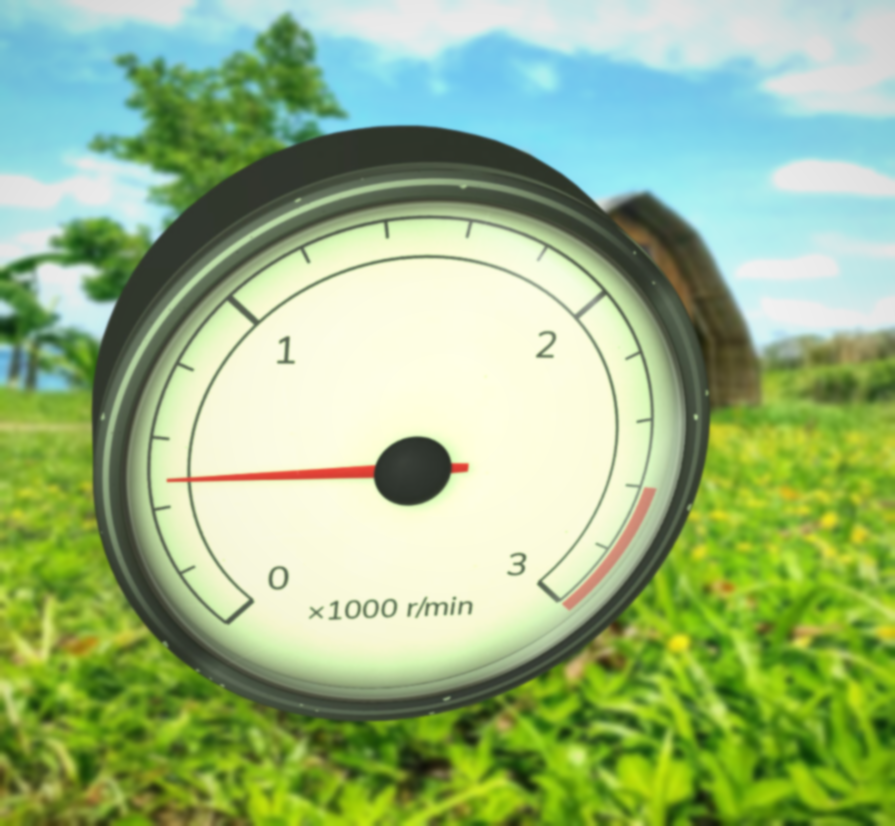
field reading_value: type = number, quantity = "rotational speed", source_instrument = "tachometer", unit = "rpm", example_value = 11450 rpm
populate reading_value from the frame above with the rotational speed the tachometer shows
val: 500 rpm
